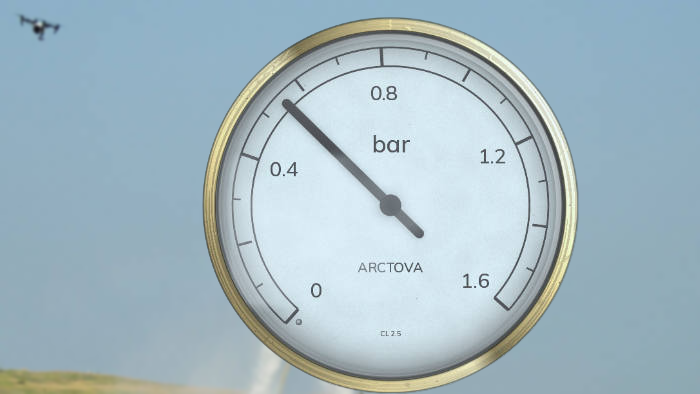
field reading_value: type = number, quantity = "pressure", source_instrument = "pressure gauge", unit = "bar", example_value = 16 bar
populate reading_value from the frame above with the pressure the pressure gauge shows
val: 0.55 bar
